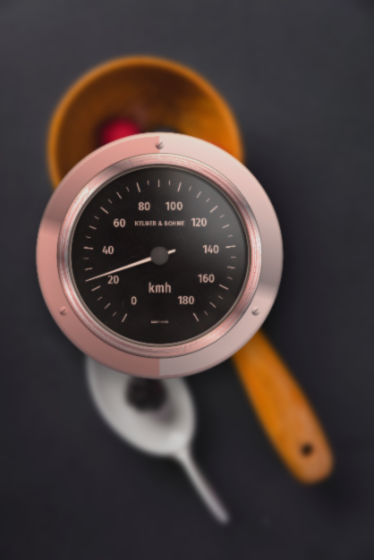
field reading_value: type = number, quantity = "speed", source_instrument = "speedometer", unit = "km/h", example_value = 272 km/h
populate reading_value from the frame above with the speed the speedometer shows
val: 25 km/h
